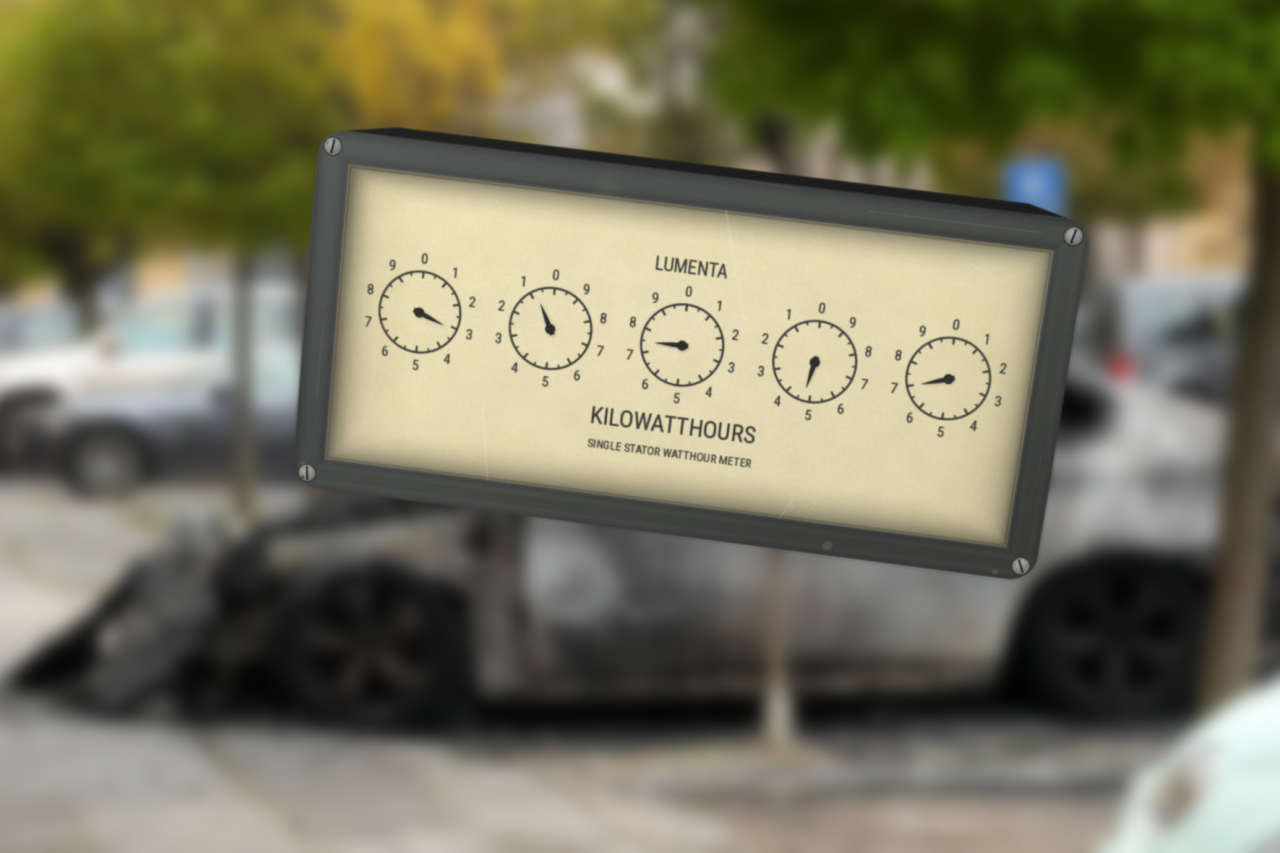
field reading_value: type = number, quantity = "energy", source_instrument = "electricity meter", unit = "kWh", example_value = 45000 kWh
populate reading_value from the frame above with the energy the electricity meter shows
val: 30747 kWh
